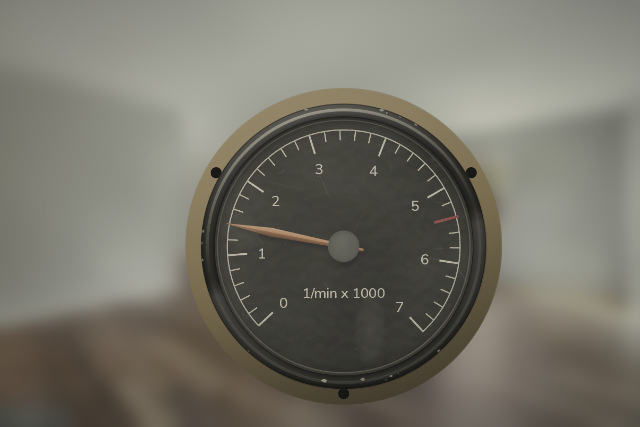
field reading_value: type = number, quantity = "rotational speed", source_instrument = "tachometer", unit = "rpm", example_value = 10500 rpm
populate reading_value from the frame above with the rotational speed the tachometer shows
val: 1400 rpm
